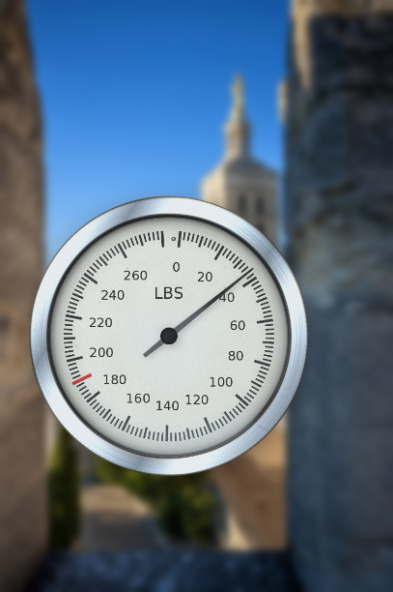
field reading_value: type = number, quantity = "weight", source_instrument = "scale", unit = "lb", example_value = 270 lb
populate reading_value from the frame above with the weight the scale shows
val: 36 lb
